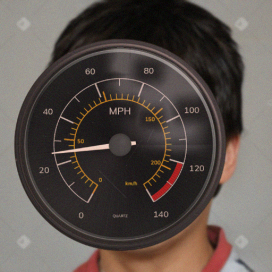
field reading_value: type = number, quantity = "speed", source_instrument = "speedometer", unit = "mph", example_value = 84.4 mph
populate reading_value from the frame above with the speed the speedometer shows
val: 25 mph
